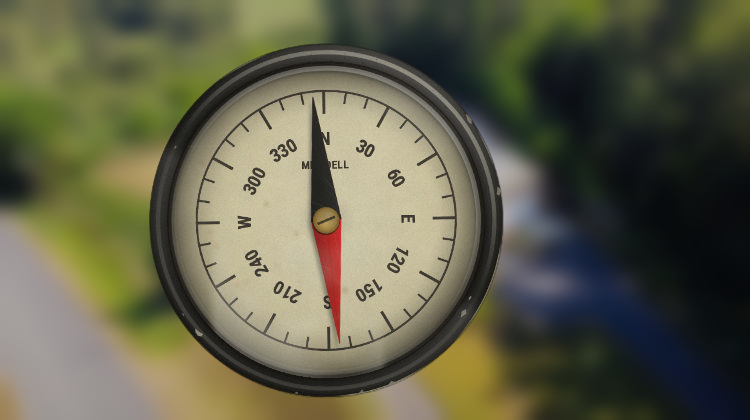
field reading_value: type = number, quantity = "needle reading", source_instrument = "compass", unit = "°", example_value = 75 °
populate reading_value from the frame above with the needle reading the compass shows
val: 175 °
